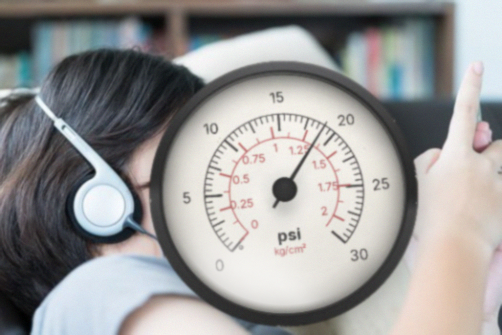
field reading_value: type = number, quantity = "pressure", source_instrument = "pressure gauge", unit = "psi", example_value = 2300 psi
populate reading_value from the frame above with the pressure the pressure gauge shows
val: 19 psi
